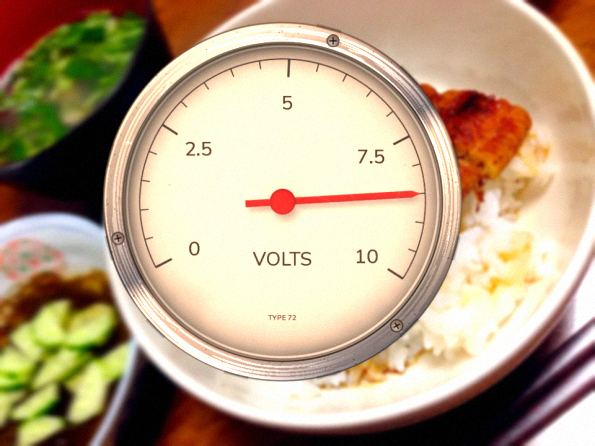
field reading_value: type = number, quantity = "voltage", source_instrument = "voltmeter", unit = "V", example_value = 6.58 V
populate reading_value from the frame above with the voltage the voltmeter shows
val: 8.5 V
